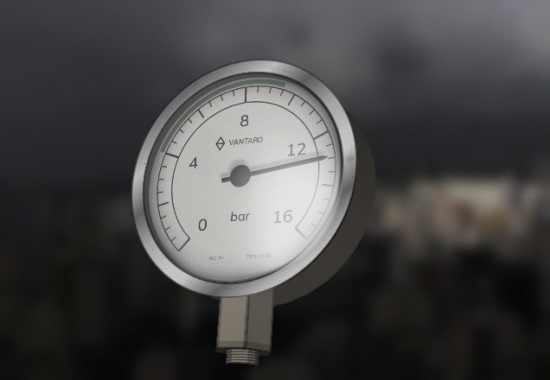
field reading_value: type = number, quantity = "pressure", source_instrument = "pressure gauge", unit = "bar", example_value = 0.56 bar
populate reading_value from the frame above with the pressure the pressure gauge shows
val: 13 bar
